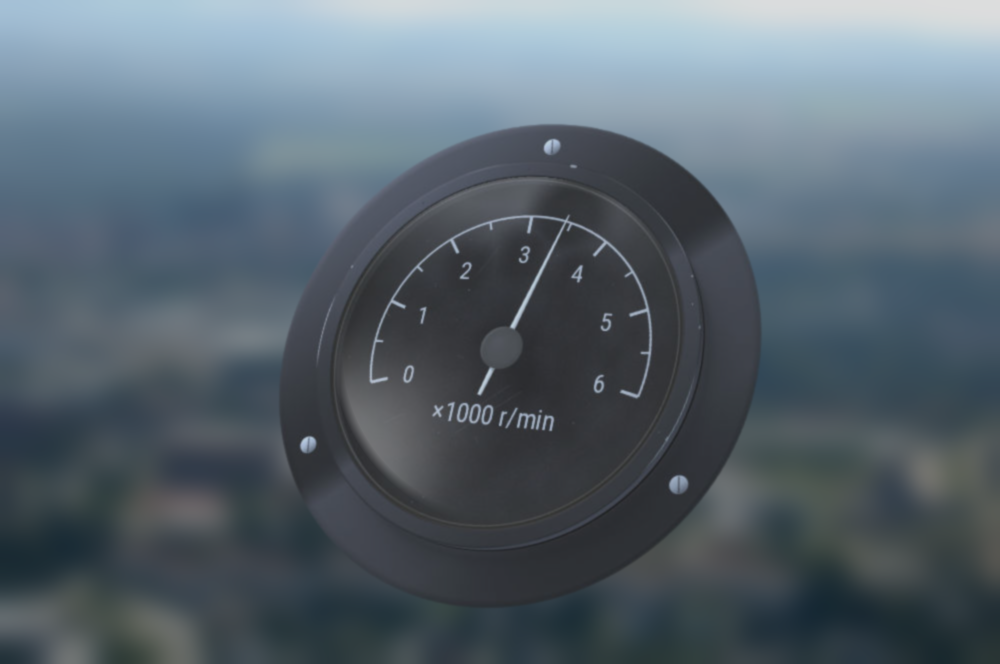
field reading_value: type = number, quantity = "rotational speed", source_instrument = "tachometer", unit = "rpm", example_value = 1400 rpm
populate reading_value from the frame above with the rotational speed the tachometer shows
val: 3500 rpm
